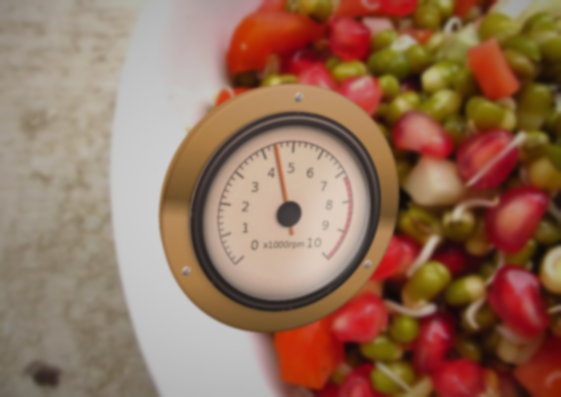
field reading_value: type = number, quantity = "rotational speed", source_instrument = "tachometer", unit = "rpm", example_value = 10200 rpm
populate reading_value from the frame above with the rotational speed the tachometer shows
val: 4400 rpm
